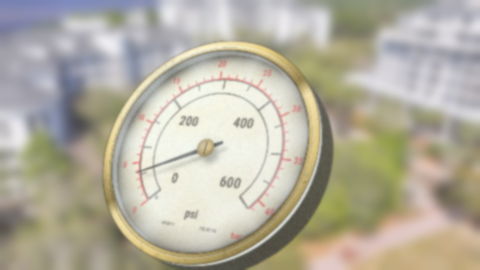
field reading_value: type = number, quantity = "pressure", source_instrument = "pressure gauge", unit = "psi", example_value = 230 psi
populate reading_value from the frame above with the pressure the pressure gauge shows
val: 50 psi
